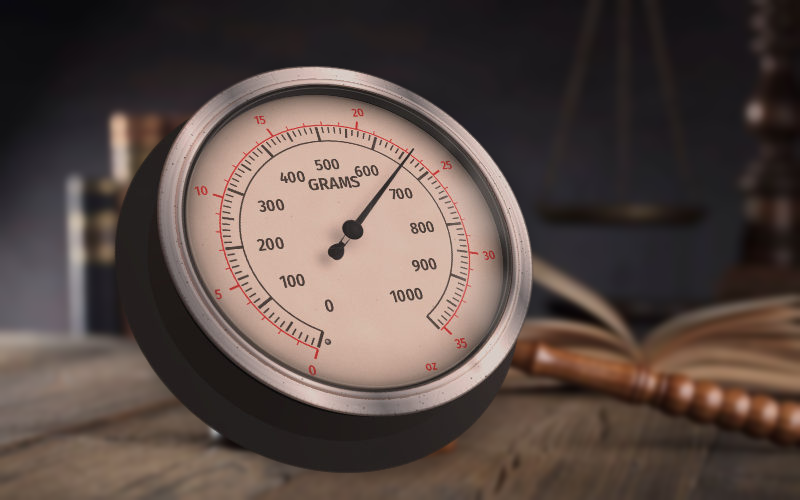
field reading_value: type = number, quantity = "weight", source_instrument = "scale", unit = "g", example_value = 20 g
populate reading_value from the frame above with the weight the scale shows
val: 660 g
